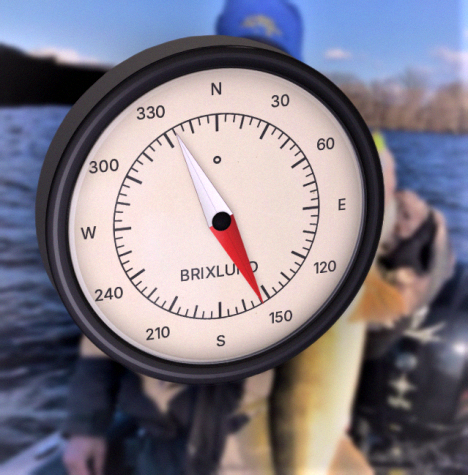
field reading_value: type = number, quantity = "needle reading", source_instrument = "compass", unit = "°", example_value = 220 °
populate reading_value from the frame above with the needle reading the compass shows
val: 155 °
